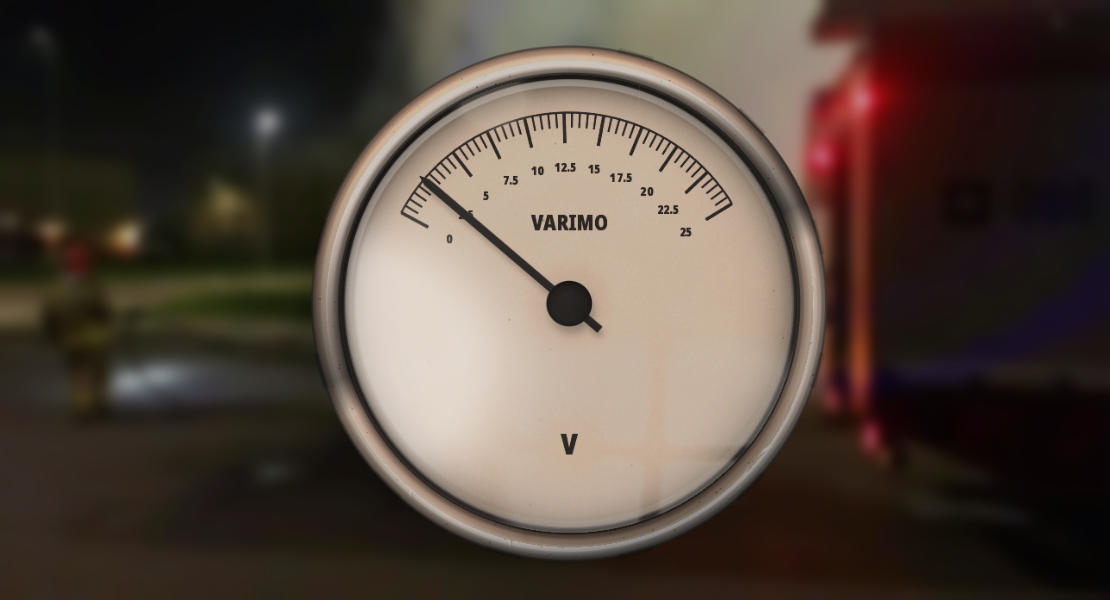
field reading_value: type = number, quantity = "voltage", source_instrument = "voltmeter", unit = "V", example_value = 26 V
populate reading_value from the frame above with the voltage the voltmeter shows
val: 2.5 V
